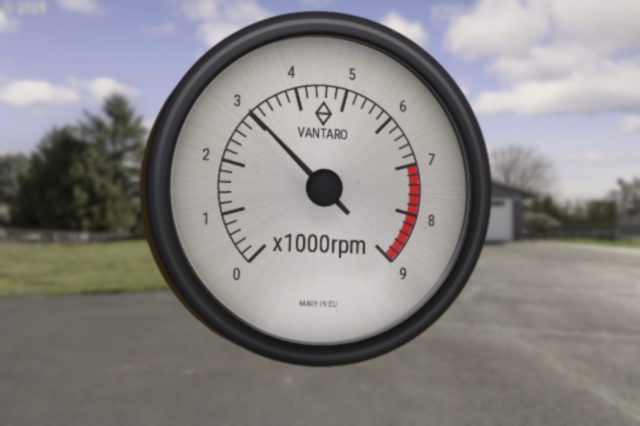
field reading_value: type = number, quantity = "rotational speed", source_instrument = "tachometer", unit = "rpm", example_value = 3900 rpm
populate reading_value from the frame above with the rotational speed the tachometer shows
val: 3000 rpm
